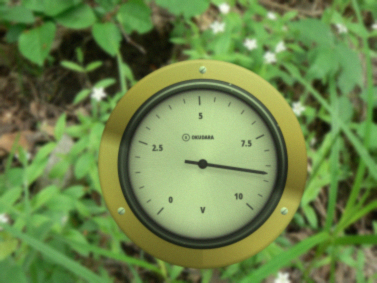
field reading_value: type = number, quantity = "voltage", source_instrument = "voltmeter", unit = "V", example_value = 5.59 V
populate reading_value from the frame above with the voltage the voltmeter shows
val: 8.75 V
